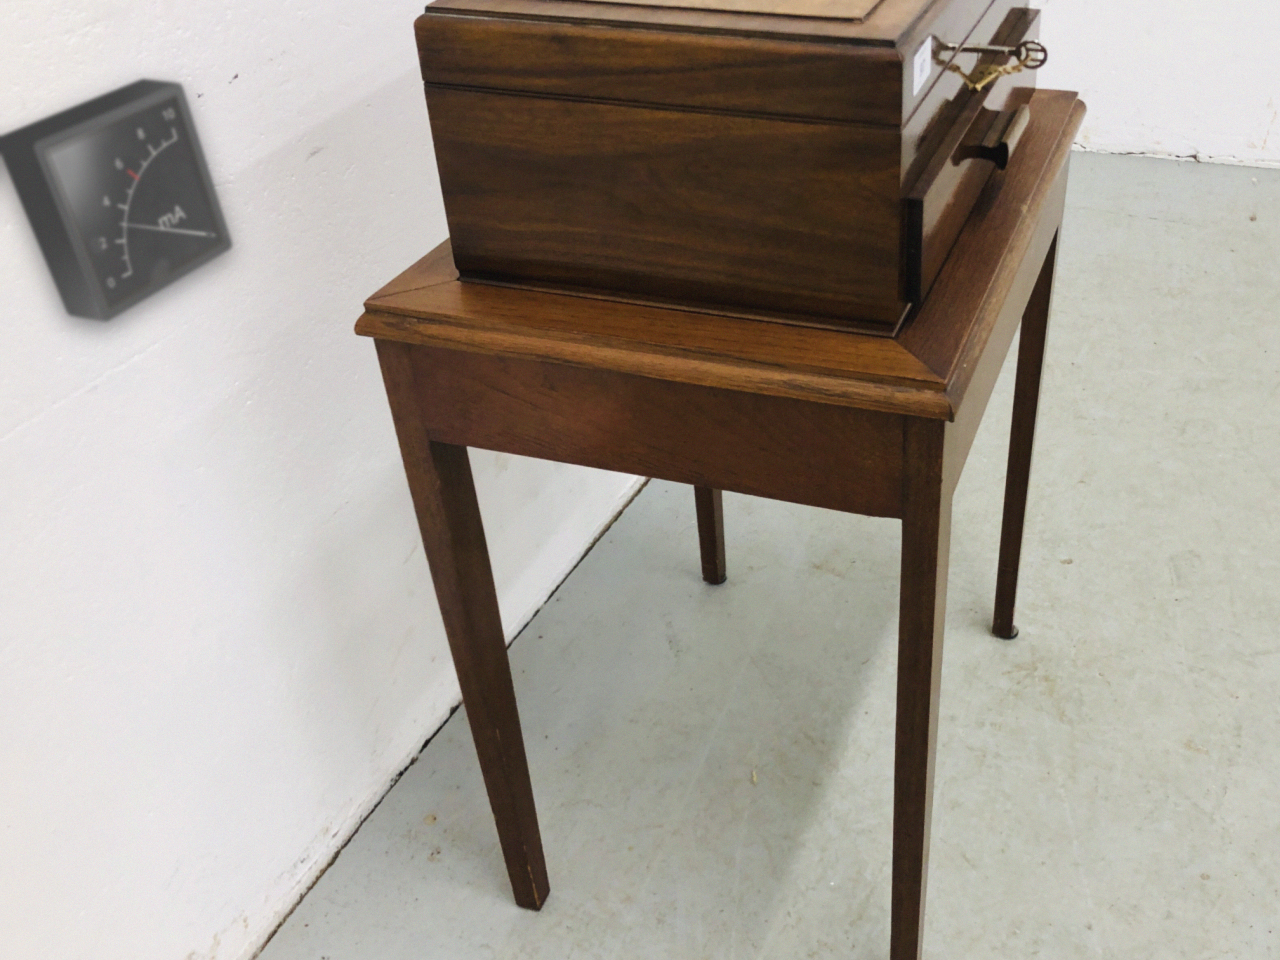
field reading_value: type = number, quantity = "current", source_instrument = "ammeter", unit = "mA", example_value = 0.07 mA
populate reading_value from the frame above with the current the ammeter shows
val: 3 mA
